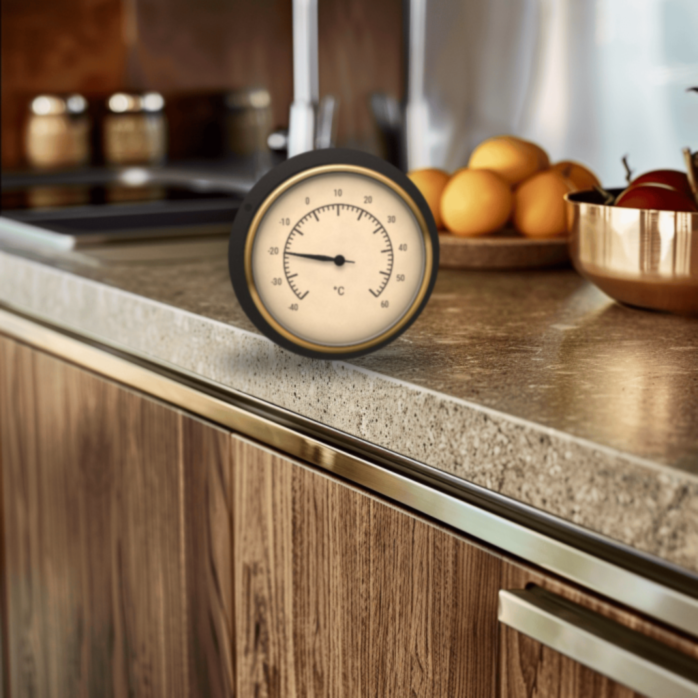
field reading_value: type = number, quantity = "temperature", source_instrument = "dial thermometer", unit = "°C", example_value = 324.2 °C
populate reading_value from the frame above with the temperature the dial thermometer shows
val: -20 °C
